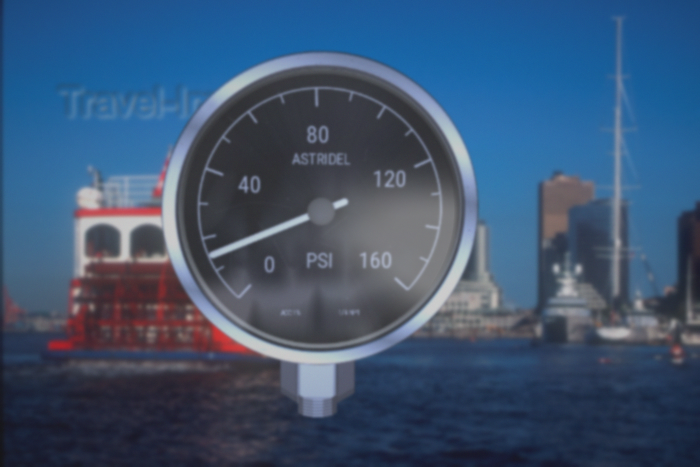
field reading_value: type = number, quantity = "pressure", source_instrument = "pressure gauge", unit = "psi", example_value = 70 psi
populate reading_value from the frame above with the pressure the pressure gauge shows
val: 15 psi
